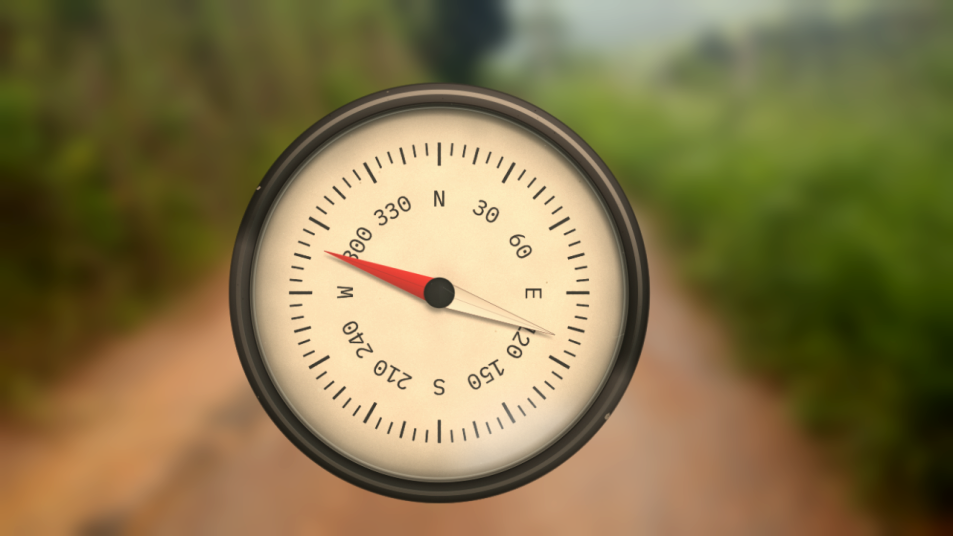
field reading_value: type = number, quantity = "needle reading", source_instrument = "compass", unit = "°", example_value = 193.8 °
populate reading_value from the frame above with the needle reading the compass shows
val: 290 °
